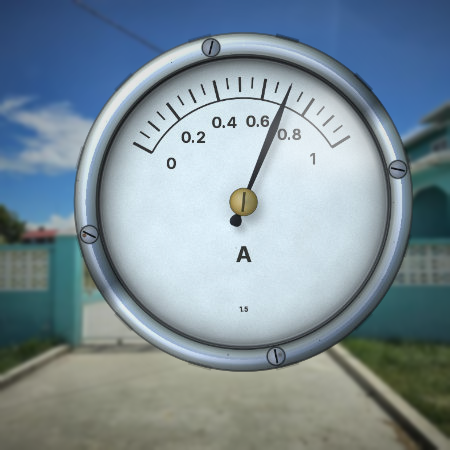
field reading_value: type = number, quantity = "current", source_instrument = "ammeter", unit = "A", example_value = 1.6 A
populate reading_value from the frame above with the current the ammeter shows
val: 0.7 A
